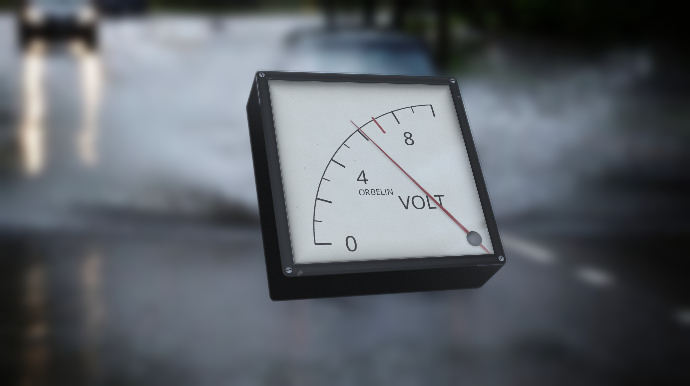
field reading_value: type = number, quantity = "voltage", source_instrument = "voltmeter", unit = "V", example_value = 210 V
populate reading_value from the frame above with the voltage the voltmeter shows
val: 6 V
